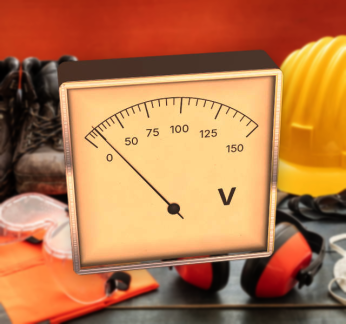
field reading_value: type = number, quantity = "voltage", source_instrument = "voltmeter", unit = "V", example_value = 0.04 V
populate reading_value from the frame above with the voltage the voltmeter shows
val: 25 V
